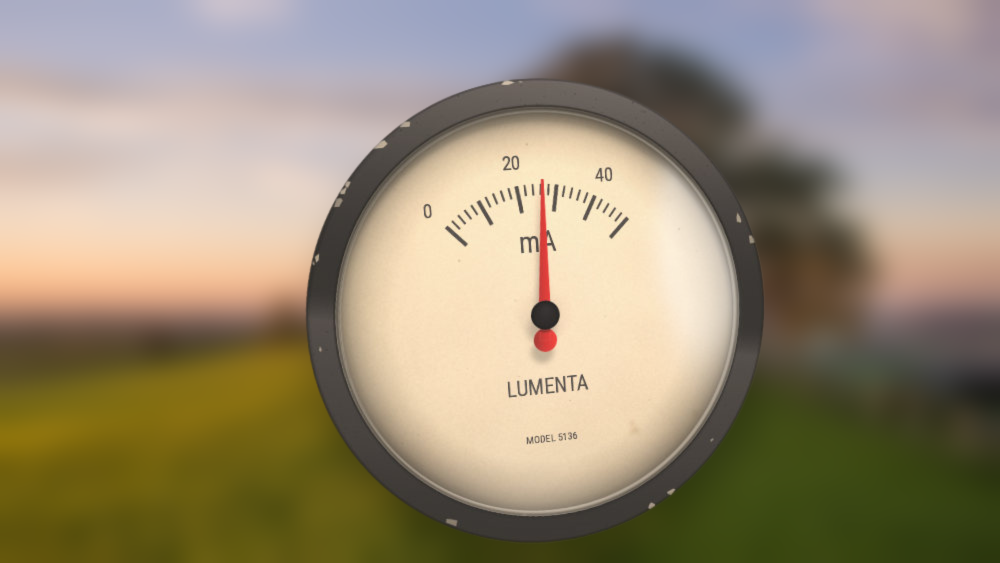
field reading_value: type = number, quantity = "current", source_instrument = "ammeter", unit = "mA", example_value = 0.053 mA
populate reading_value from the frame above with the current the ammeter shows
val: 26 mA
